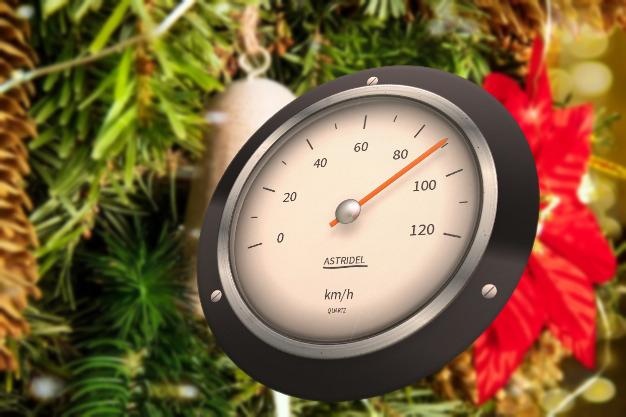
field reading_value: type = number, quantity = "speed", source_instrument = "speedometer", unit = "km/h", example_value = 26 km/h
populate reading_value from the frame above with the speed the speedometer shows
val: 90 km/h
